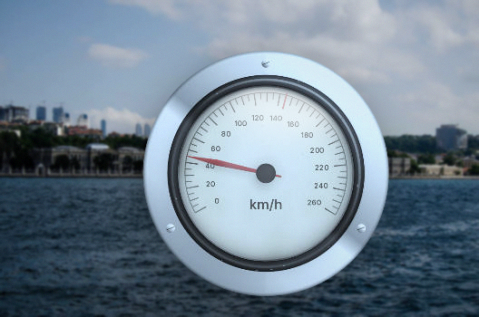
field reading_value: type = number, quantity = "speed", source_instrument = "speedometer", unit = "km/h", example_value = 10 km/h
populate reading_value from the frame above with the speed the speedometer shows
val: 45 km/h
